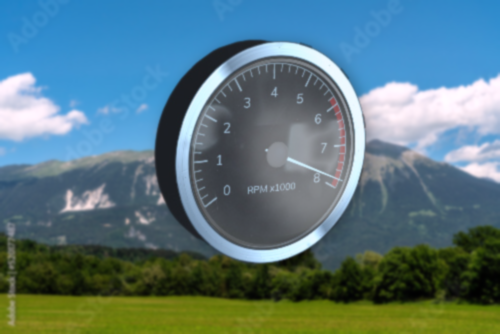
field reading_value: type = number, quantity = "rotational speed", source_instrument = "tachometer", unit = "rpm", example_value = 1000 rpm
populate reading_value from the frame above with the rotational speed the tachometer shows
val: 7800 rpm
